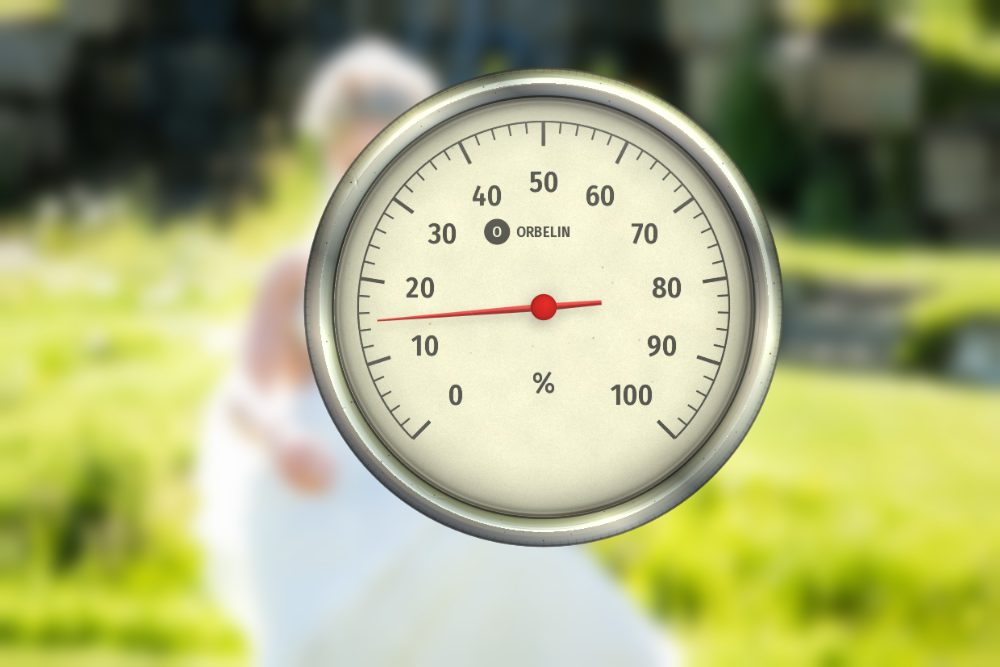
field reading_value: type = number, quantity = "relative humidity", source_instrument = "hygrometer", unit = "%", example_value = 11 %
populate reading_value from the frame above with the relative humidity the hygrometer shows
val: 15 %
